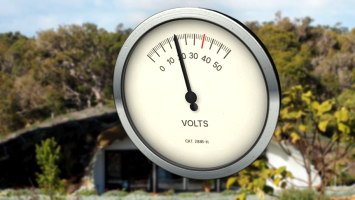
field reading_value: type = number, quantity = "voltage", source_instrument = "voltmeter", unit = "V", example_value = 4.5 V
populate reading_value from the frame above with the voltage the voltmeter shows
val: 20 V
